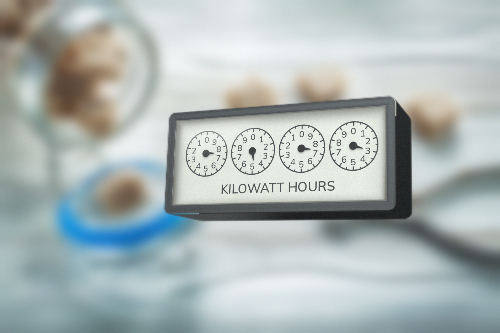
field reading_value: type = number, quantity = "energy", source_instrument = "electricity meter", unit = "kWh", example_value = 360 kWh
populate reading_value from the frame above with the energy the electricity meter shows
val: 7473 kWh
